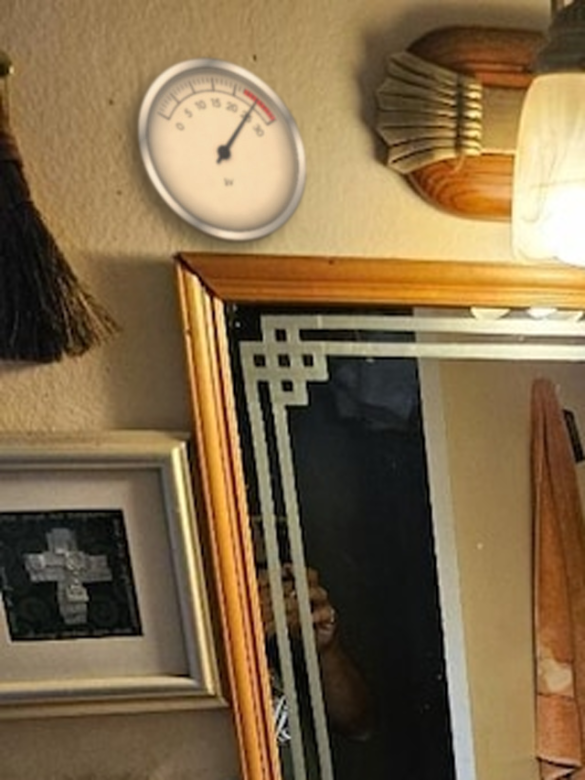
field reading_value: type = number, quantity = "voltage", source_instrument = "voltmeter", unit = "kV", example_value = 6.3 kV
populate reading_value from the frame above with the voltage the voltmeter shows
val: 25 kV
